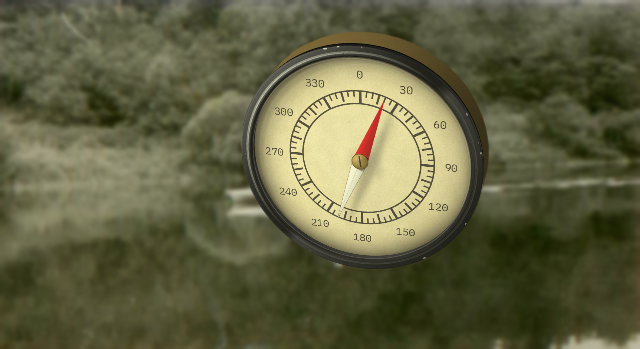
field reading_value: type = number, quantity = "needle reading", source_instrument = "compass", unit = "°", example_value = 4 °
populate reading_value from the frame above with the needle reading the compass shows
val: 20 °
